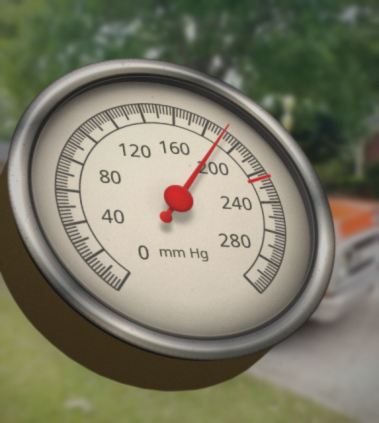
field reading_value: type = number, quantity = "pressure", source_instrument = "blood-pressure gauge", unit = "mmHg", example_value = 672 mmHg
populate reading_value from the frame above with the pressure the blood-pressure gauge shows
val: 190 mmHg
